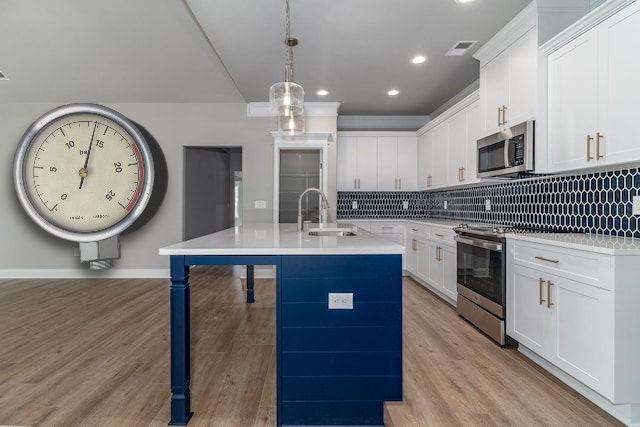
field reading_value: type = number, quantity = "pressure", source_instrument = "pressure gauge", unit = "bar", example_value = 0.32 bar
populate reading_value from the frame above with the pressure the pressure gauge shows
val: 14 bar
